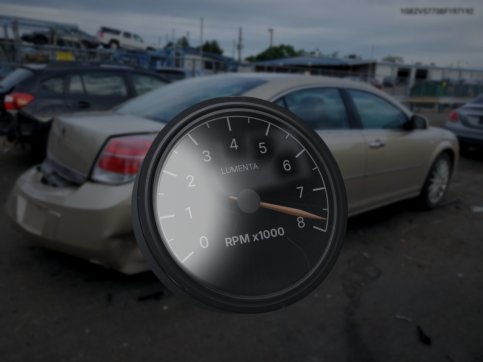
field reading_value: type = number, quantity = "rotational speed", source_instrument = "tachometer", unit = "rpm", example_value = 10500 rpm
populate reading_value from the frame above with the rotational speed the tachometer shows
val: 7750 rpm
